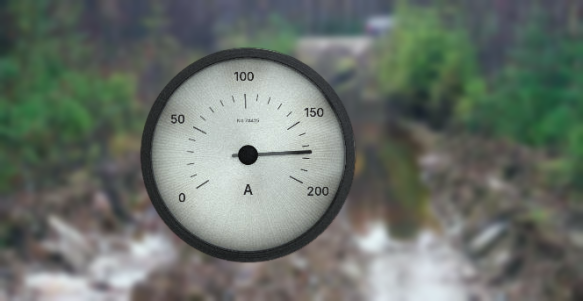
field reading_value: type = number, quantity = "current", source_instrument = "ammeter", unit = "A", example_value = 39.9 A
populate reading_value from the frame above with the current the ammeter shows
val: 175 A
